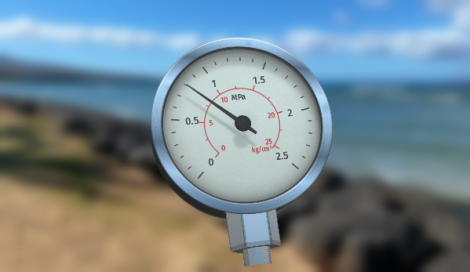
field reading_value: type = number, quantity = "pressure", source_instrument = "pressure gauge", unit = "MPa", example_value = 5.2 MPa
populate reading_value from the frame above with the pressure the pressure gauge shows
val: 0.8 MPa
